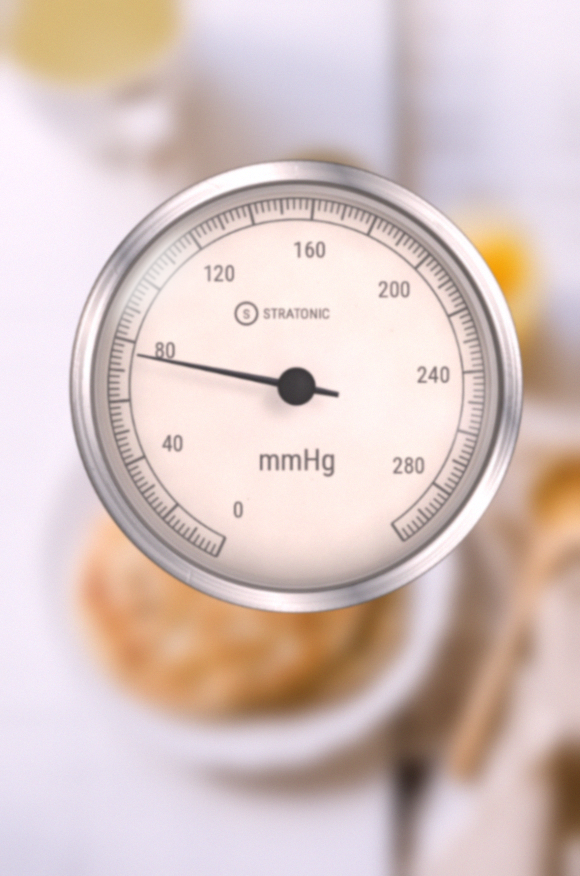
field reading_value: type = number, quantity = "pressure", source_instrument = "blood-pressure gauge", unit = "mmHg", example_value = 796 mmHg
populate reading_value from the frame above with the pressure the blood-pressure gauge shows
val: 76 mmHg
